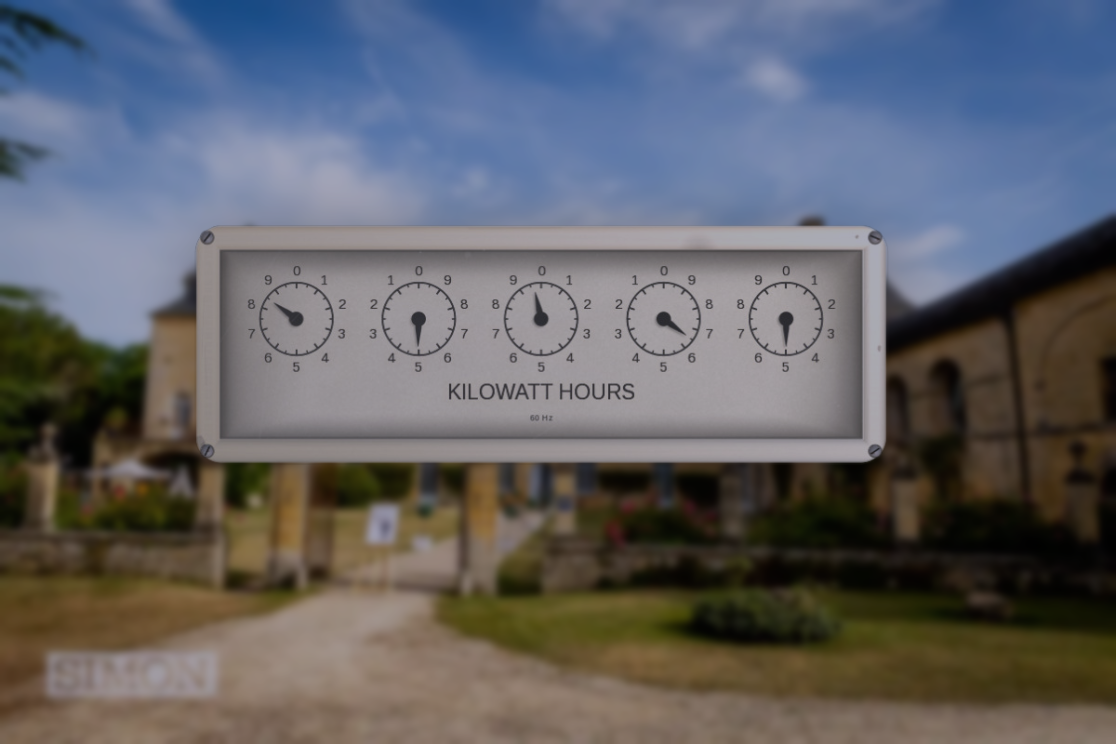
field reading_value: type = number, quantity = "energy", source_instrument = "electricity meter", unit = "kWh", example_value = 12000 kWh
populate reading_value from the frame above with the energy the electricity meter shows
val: 84965 kWh
